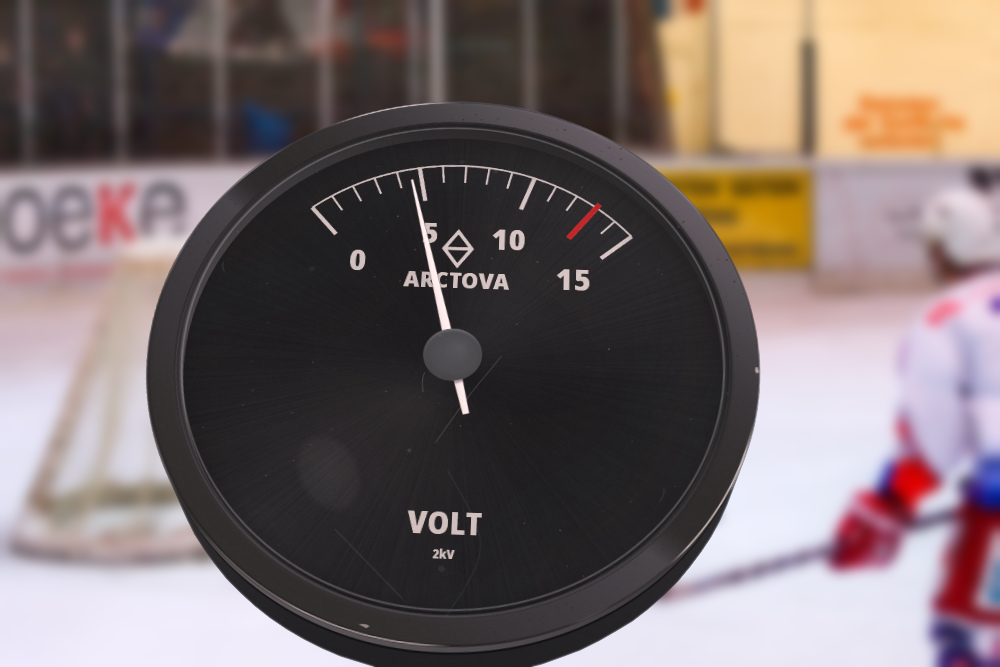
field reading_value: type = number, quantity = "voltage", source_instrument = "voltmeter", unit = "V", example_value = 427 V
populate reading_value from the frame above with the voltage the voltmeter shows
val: 4.5 V
